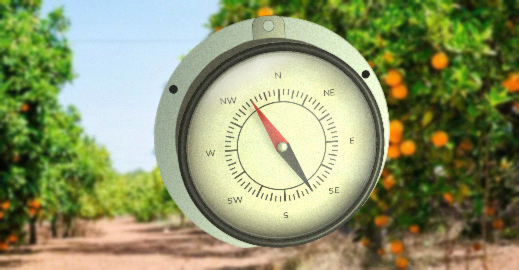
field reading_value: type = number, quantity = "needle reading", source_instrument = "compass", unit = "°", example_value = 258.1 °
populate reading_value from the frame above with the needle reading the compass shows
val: 330 °
